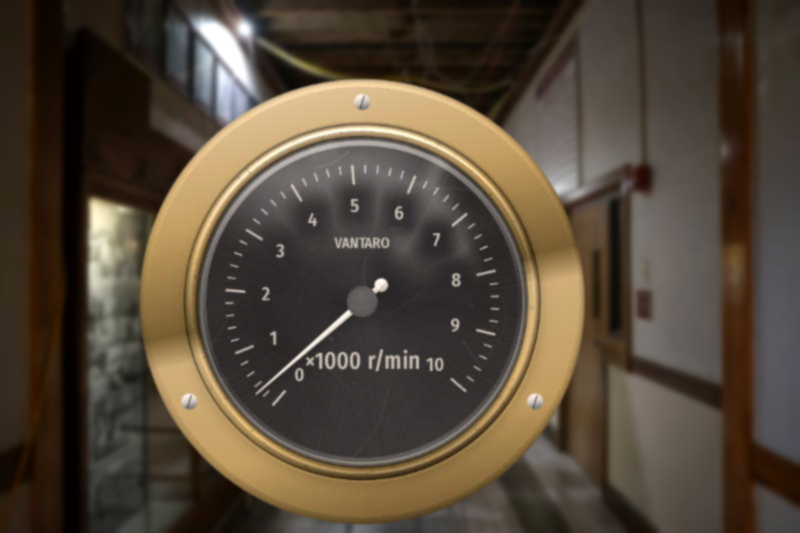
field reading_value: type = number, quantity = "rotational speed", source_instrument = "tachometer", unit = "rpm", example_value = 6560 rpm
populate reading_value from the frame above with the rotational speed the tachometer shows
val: 300 rpm
